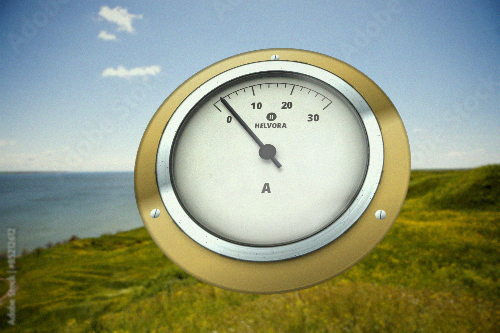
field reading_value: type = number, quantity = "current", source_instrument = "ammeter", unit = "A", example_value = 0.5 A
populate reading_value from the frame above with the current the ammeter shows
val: 2 A
